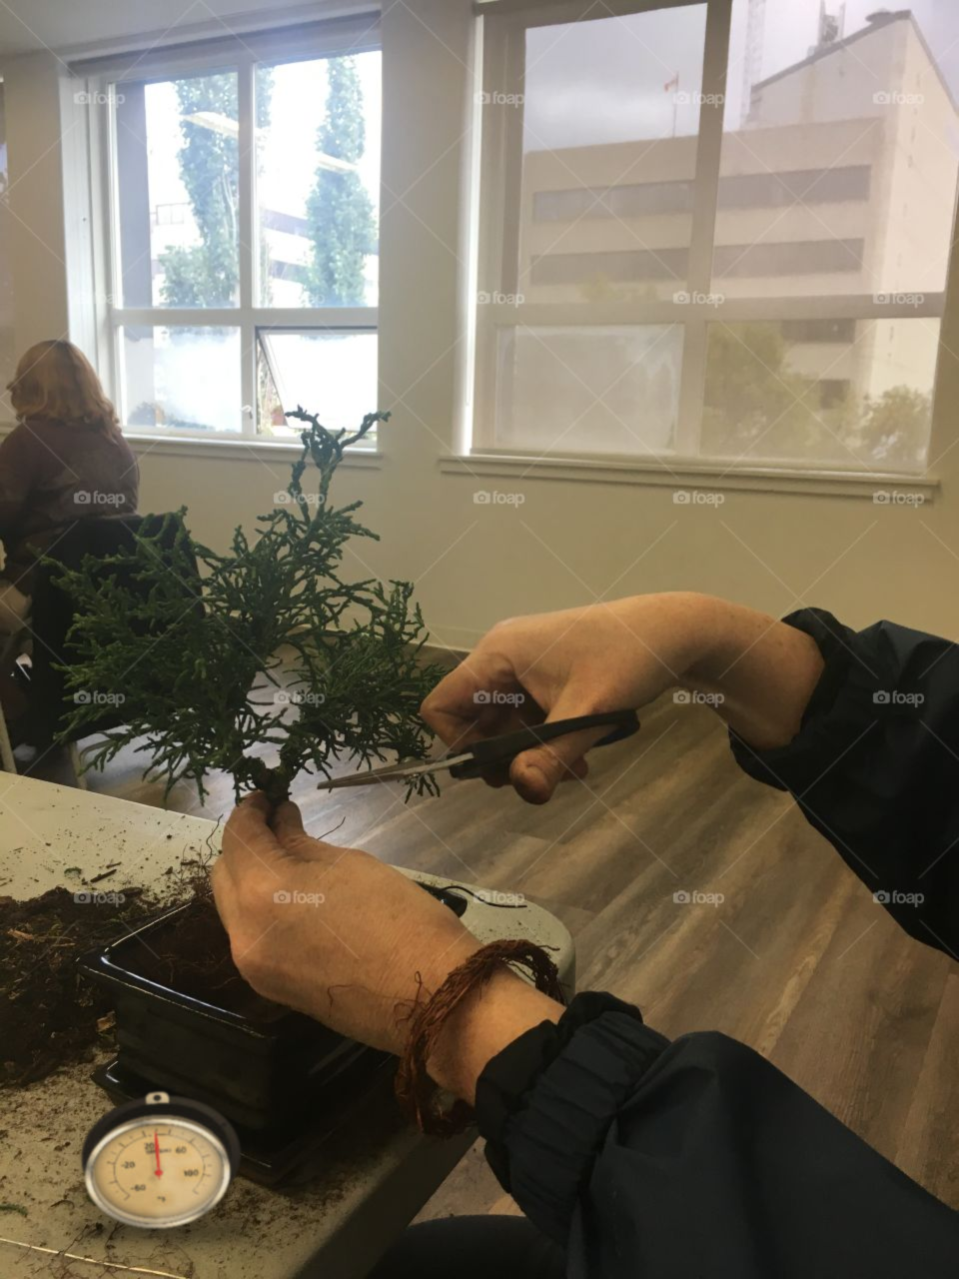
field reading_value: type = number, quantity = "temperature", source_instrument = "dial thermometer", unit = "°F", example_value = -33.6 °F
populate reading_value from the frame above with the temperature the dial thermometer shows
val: 30 °F
